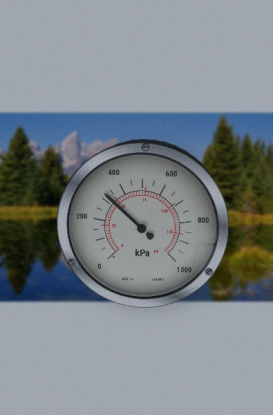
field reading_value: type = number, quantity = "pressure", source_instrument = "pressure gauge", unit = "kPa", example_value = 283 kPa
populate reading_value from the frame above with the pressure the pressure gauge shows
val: 325 kPa
